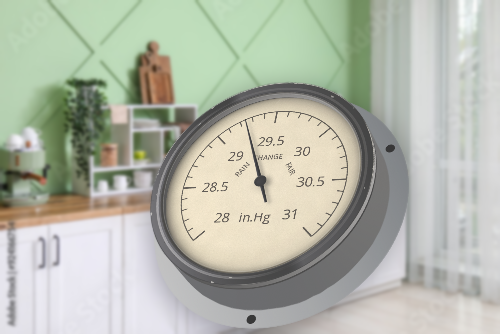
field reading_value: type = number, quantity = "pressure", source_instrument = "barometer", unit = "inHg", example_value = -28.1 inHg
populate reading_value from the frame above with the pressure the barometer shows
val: 29.25 inHg
